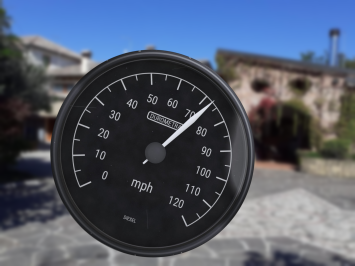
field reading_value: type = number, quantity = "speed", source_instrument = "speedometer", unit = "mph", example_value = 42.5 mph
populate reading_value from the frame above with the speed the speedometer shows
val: 72.5 mph
